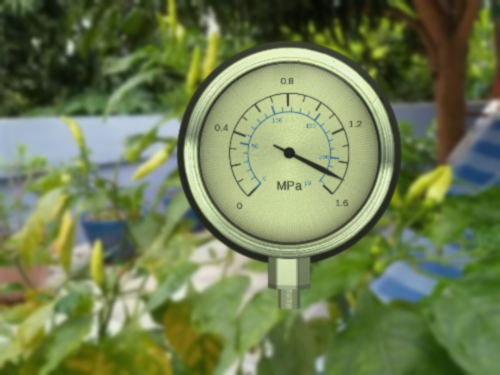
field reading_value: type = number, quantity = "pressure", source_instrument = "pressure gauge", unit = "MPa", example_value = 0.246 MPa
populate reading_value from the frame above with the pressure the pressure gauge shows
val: 1.5 MPa
